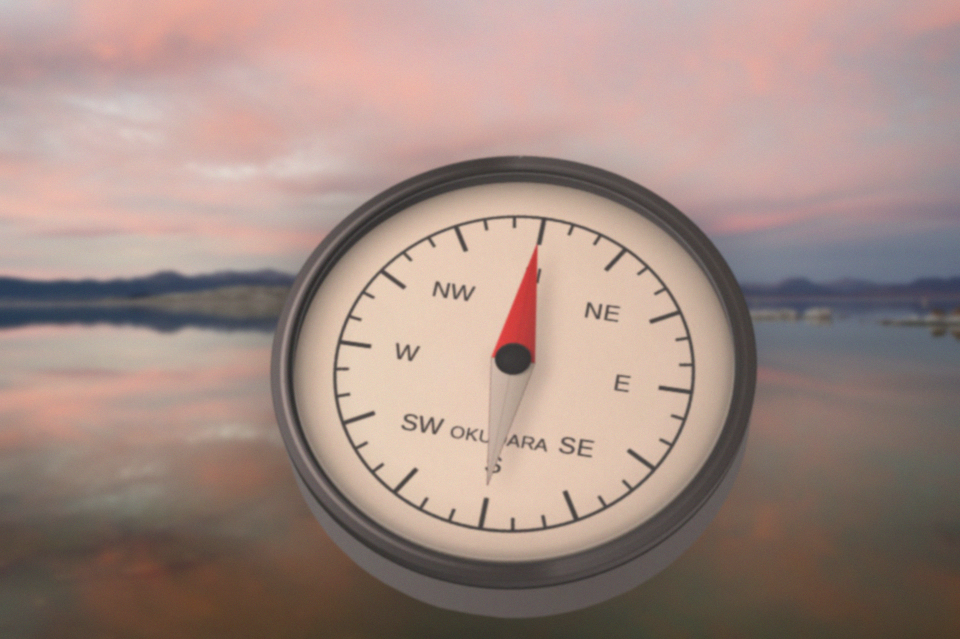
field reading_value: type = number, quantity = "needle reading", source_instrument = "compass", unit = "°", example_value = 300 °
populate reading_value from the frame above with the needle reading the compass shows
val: 0 °
